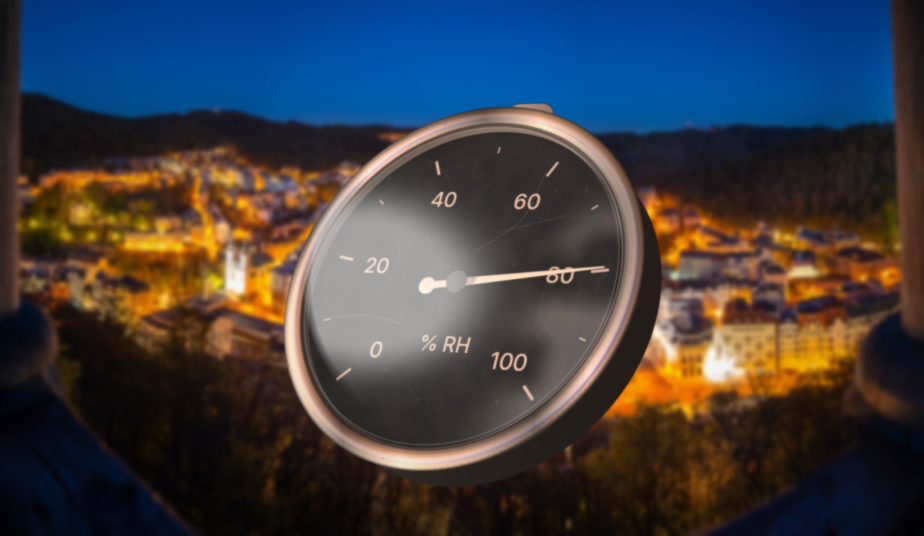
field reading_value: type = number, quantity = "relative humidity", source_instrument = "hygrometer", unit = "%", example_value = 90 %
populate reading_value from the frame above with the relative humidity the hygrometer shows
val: 80 %
